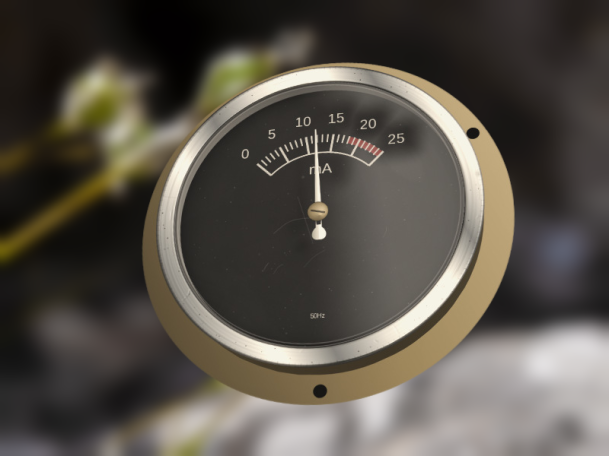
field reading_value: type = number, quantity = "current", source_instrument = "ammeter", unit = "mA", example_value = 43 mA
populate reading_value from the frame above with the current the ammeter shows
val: 12 mA
